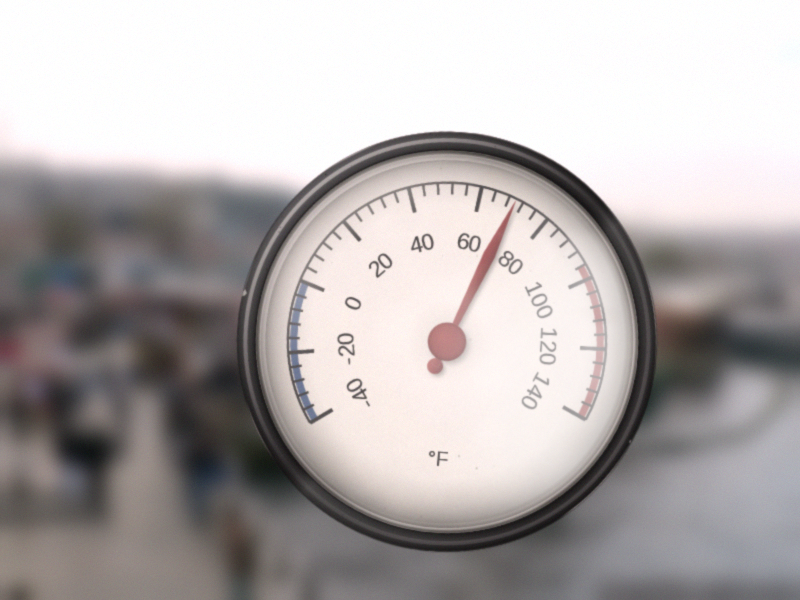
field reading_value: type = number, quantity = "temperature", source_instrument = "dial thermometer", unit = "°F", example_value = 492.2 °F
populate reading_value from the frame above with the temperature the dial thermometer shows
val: 70 °F
